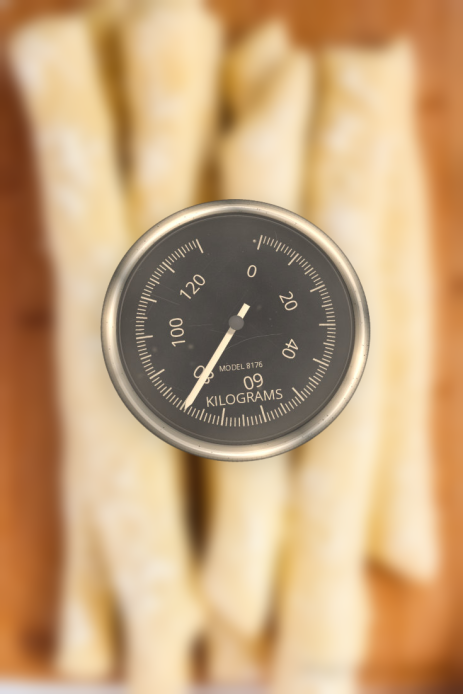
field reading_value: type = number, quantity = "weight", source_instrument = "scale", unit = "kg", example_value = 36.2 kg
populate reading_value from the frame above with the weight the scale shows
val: 79 kg
